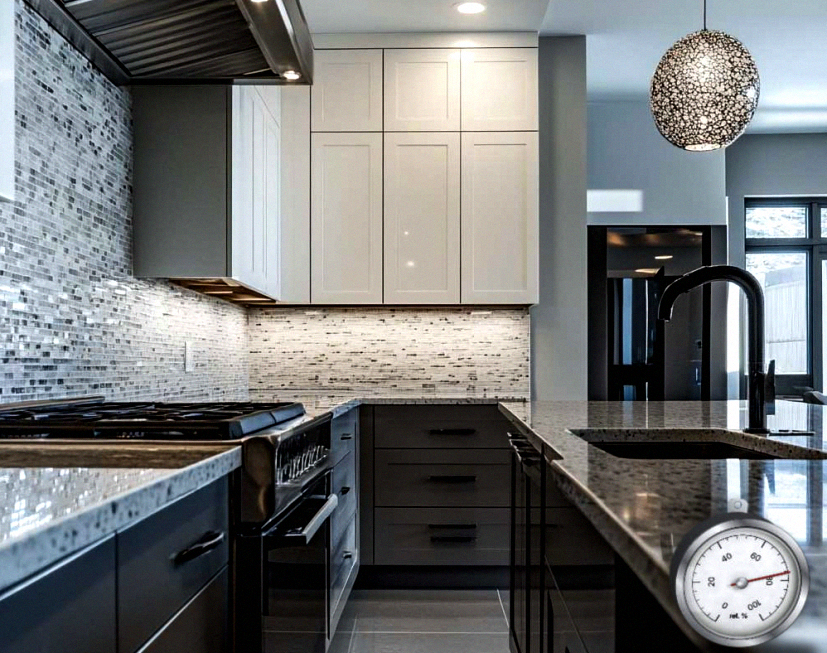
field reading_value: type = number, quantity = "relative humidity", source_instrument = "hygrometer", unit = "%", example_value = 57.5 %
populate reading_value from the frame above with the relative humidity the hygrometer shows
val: 76 %
